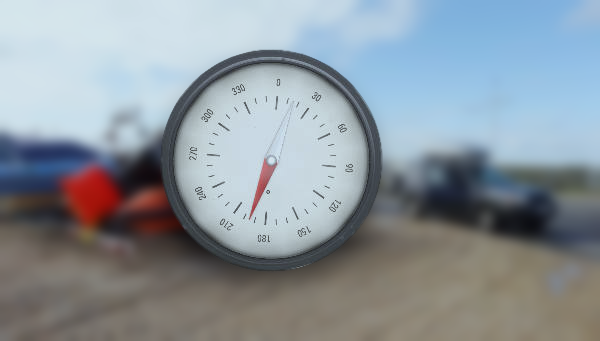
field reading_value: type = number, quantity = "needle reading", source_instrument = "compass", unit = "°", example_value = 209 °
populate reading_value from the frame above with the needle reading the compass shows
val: 195 °
